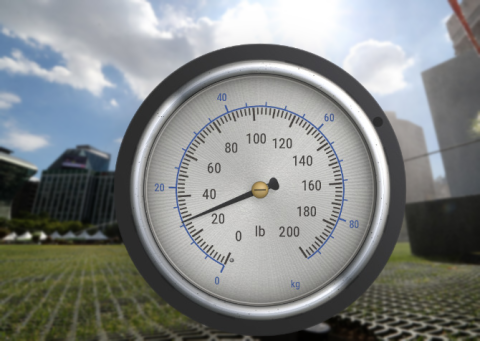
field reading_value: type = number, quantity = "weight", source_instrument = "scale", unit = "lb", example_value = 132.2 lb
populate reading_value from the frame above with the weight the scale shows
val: 28 lb
